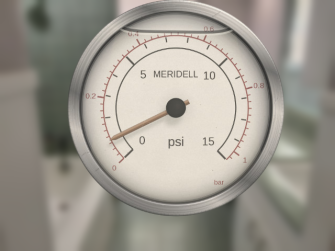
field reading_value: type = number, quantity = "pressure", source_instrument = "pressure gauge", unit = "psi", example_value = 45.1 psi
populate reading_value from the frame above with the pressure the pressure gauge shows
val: 1 psi
